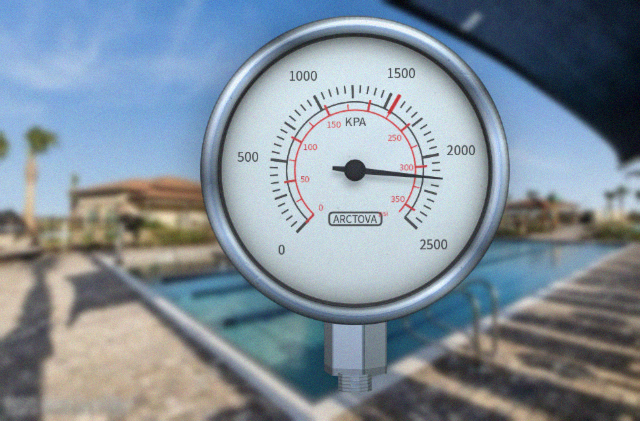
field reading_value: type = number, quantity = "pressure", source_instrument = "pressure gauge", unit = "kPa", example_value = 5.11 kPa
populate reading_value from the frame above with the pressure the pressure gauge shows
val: 2150 kPa
